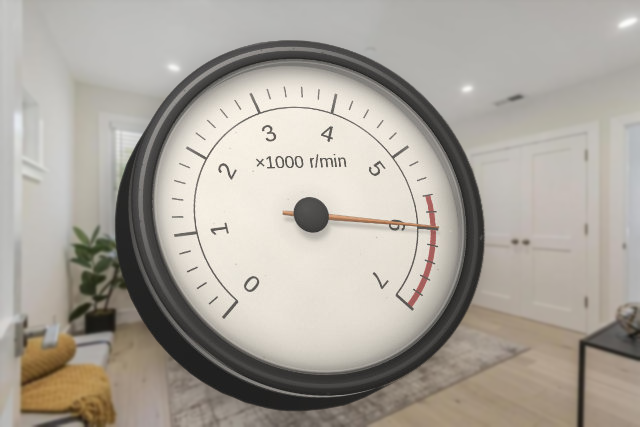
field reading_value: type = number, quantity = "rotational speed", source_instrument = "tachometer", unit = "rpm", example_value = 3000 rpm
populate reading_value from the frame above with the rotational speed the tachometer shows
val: 6000 rpm
